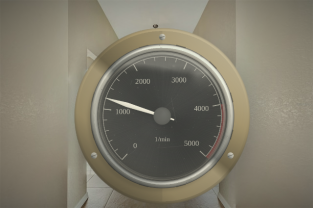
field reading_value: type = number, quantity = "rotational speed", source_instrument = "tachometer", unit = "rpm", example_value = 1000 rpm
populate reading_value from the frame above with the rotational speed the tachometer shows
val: 1200 rpm
